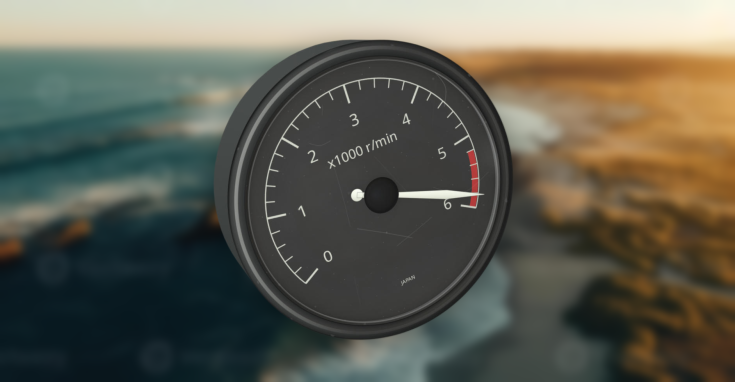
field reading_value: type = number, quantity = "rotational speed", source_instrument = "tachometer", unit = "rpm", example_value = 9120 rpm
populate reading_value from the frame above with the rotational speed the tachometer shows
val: 5800 rpm
